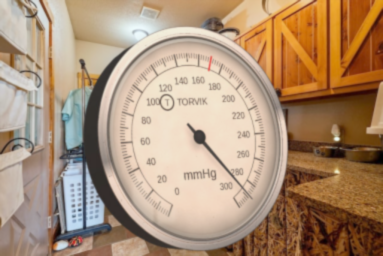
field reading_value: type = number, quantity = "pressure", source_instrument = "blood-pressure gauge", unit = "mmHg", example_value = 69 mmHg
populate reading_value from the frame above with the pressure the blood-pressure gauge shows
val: 290 mmHg
